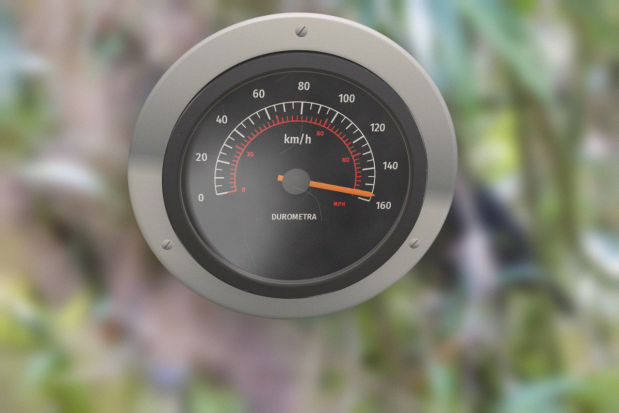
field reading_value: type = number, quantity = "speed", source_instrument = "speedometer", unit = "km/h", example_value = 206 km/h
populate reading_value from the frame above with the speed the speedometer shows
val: 155 km/h
